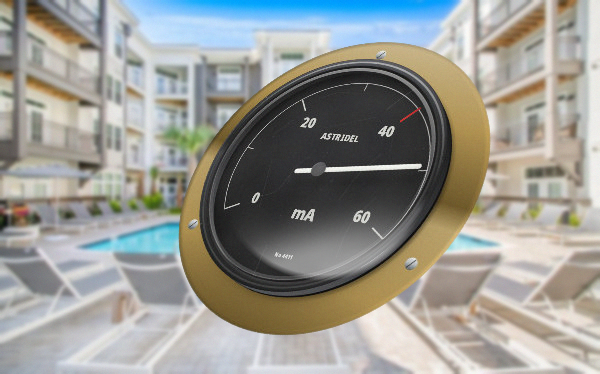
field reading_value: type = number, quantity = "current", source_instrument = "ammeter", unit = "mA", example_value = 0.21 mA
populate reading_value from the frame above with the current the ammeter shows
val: 50 mA
